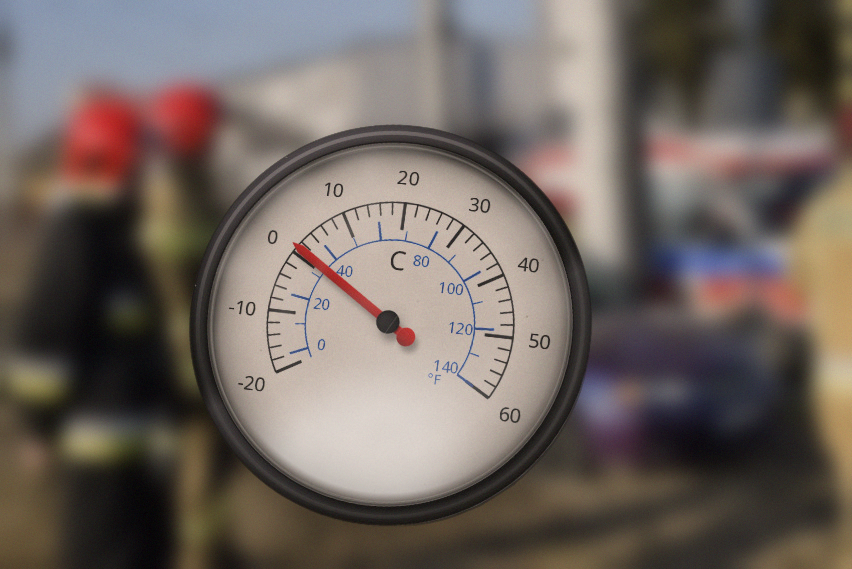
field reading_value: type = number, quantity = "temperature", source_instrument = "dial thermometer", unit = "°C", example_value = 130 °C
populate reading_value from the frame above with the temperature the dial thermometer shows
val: 1 °C
